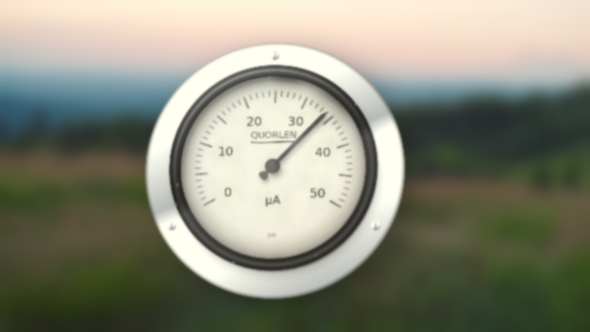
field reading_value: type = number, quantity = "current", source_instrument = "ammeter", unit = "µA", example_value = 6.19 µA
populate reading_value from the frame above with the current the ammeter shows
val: 34 µA
